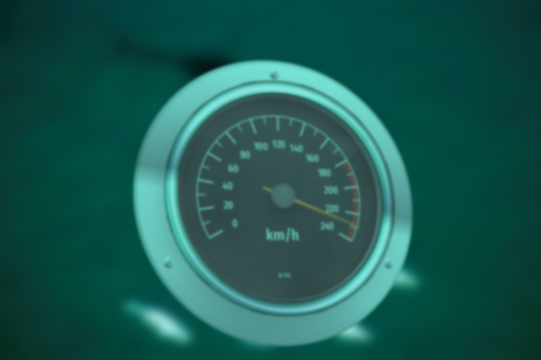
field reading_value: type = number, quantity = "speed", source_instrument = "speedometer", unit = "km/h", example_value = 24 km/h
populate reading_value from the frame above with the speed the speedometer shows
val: 230 km/h
